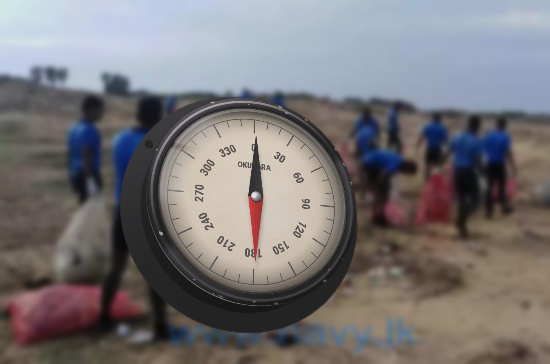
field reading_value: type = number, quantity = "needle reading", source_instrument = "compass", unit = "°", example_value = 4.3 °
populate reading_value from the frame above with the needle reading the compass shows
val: 180 °
